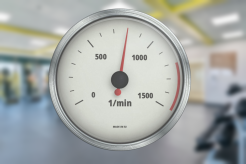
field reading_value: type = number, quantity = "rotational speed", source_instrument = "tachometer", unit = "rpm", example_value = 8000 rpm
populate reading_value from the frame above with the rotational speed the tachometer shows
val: 800 rpm
